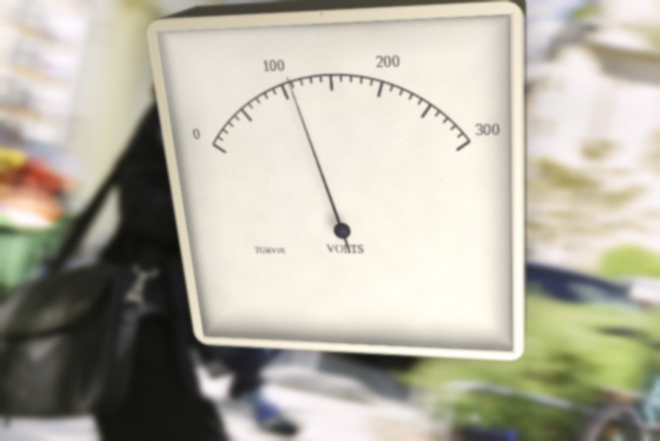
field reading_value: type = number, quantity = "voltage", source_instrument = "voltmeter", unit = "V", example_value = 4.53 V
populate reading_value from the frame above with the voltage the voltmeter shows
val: 110 V
